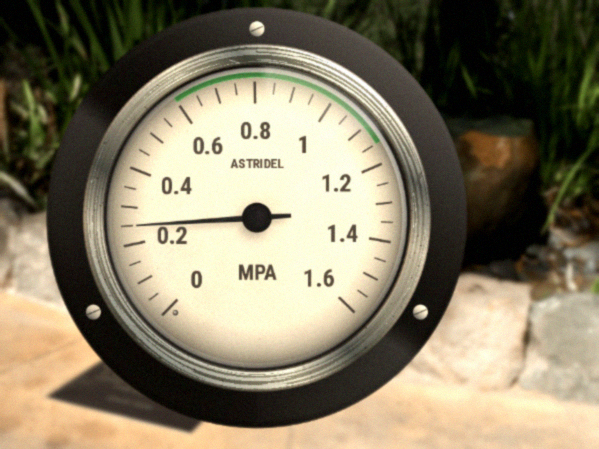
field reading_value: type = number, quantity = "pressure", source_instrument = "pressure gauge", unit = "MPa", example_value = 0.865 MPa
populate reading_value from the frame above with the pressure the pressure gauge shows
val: 0.25 MPa
